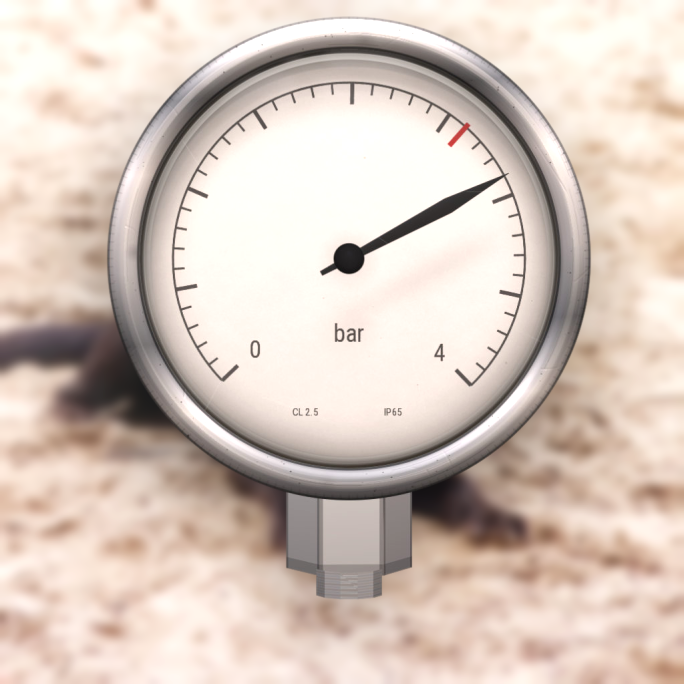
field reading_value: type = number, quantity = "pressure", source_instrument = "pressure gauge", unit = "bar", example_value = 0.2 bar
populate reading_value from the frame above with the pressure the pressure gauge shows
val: 2.9 bar
